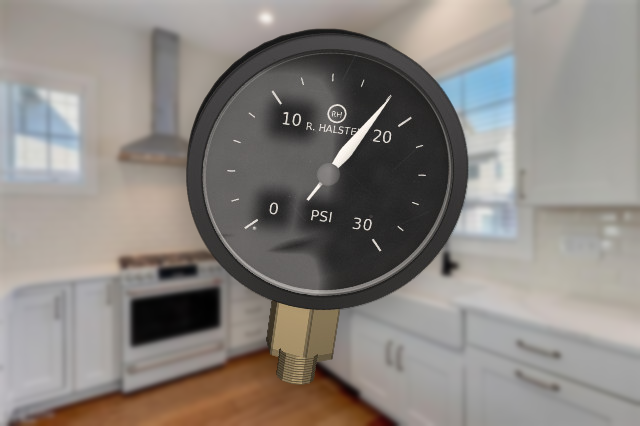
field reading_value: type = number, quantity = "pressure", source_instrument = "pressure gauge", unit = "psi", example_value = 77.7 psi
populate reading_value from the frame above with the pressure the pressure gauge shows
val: 18 psi
